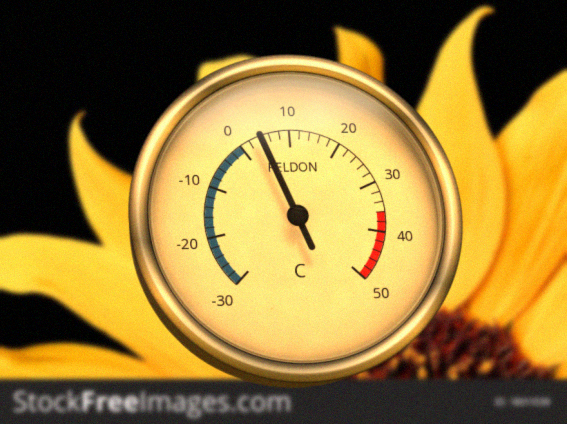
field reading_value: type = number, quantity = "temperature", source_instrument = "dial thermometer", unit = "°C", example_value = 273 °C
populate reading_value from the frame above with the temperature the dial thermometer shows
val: 4 °C
